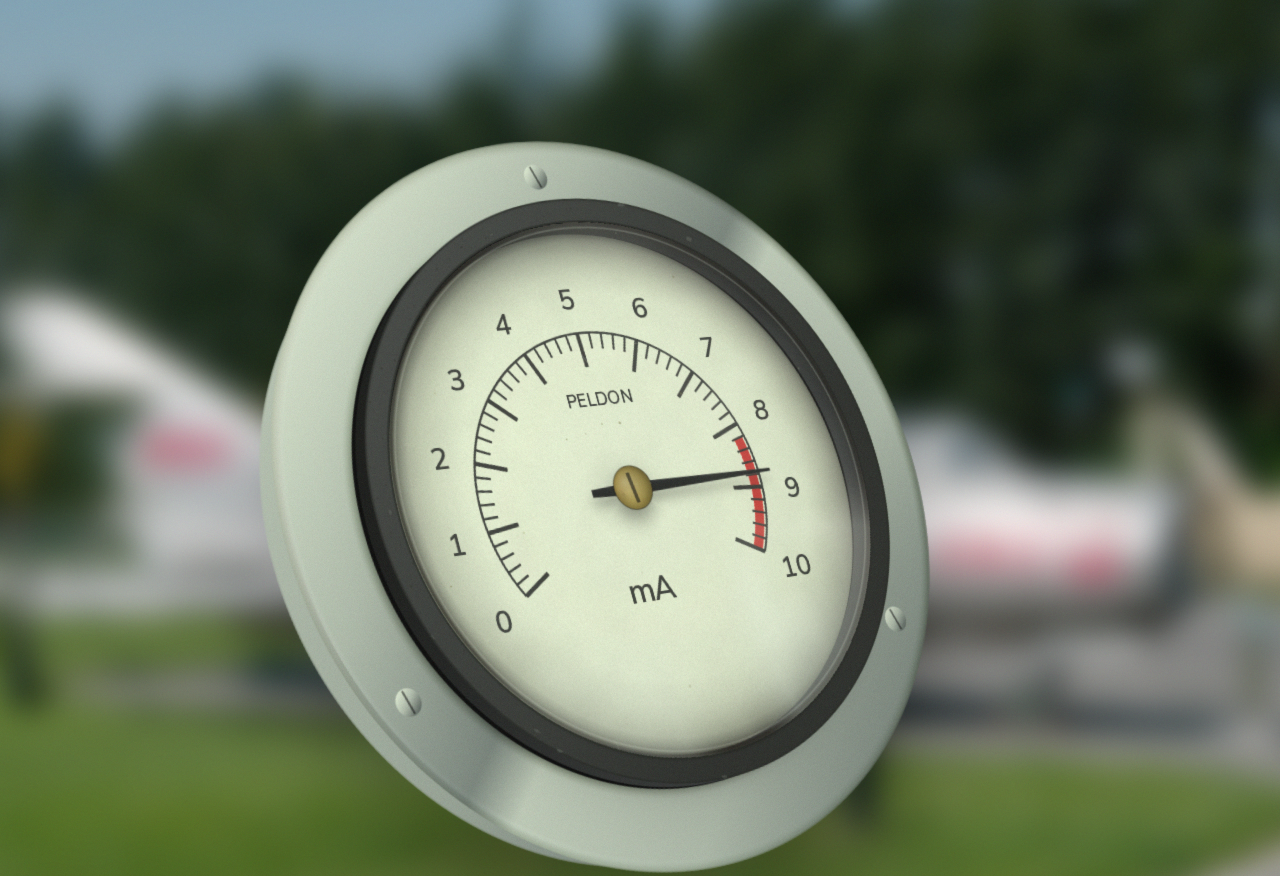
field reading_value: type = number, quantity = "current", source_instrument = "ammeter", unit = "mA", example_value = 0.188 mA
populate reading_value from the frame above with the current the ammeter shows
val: 8.8 mA
